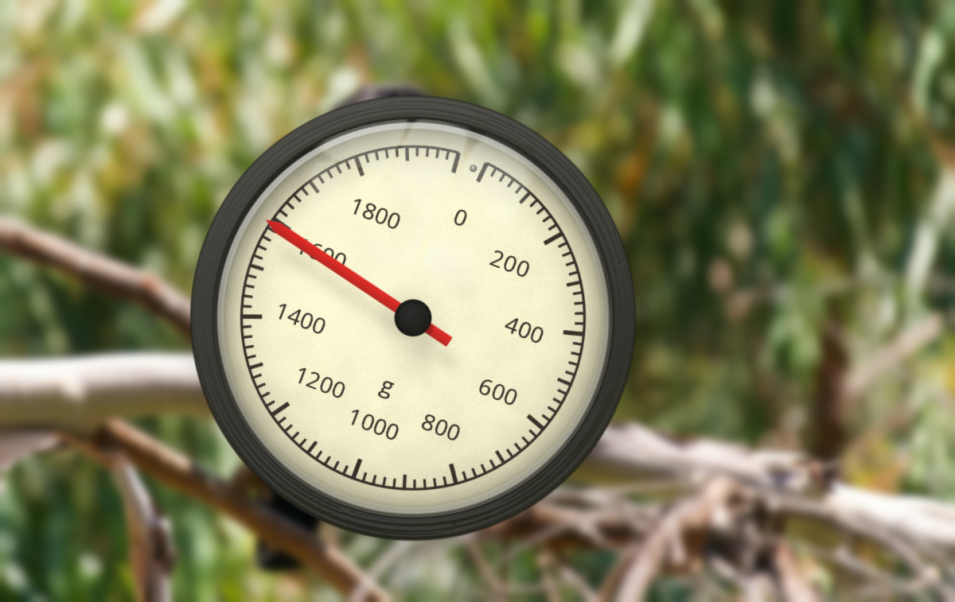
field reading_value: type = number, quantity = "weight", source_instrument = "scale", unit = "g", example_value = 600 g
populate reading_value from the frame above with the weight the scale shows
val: 1590 g
